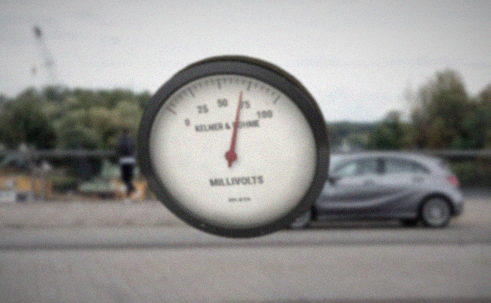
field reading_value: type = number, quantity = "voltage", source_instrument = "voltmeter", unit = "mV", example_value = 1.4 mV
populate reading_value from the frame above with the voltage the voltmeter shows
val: 70 mV
